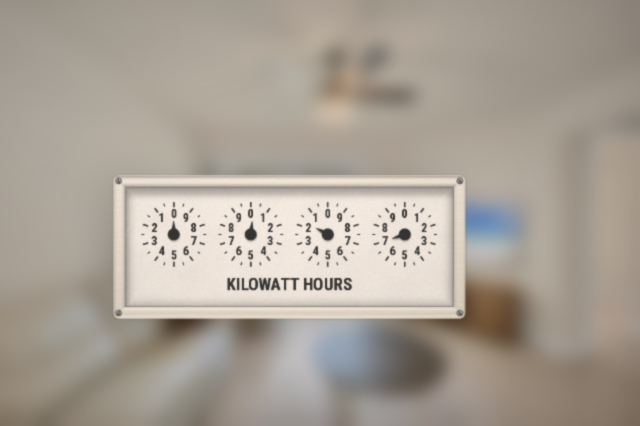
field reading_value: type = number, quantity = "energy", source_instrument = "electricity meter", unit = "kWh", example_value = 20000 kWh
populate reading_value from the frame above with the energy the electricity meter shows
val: 17 kWh
